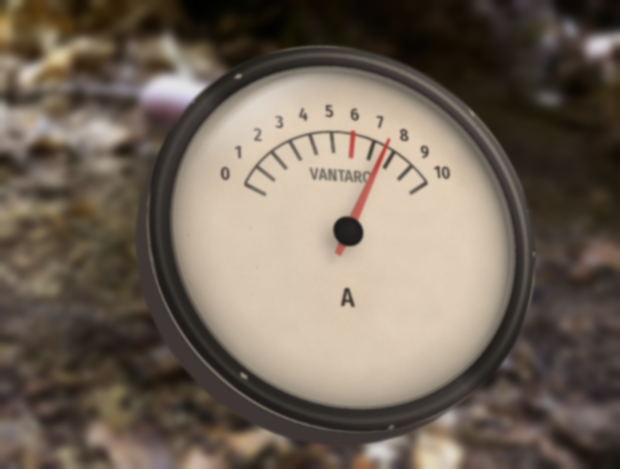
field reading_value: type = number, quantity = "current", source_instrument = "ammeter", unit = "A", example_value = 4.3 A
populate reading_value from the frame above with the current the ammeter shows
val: 7.5 A
